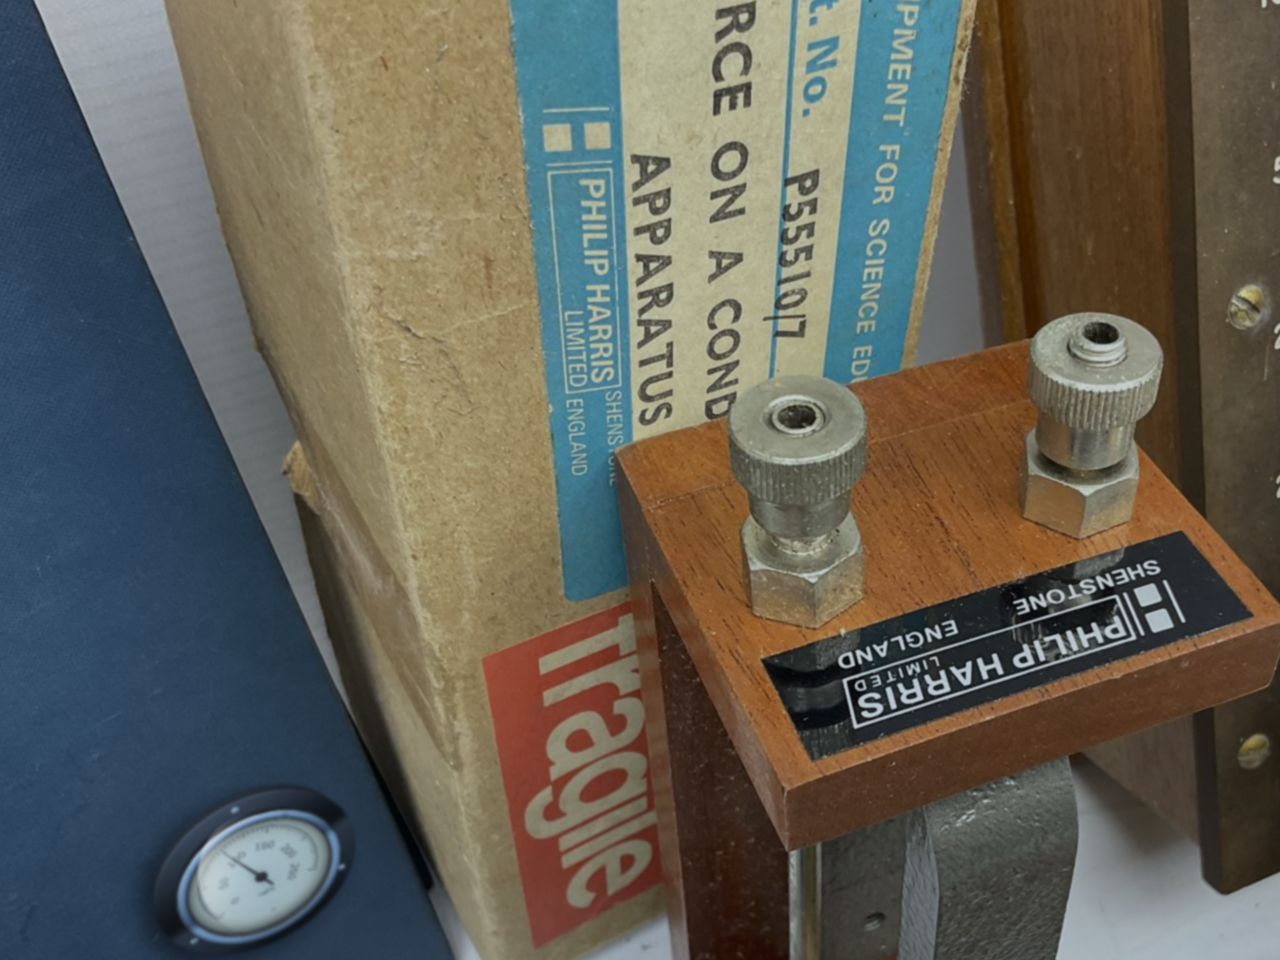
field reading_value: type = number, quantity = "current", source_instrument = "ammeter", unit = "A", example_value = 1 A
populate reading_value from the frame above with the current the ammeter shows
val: 100 A
